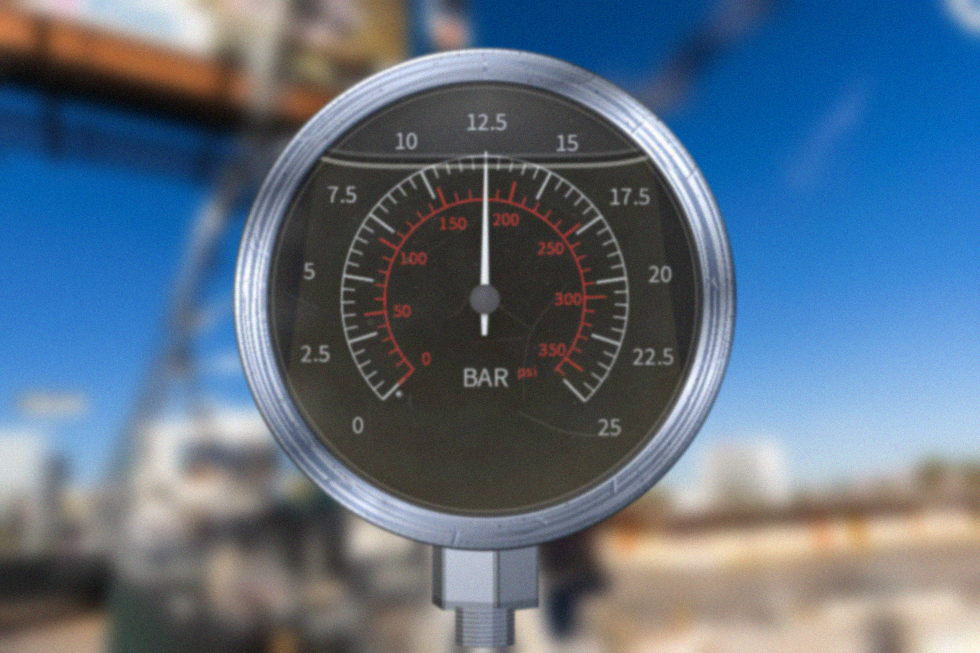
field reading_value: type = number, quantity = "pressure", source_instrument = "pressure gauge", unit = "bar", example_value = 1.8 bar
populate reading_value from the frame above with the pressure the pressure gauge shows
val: 12.5 bar
